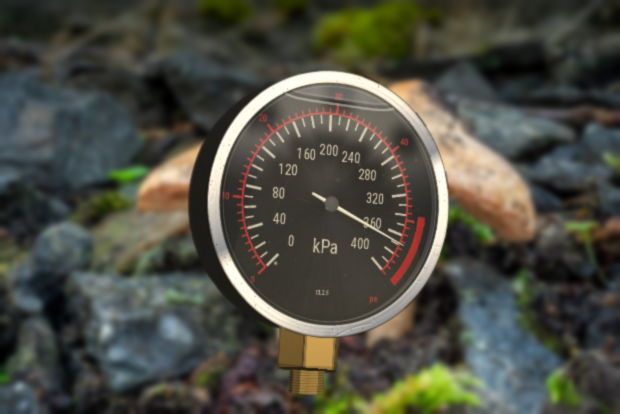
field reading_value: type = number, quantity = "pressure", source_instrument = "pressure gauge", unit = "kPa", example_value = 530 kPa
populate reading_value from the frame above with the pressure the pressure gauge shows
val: 370 kPa
